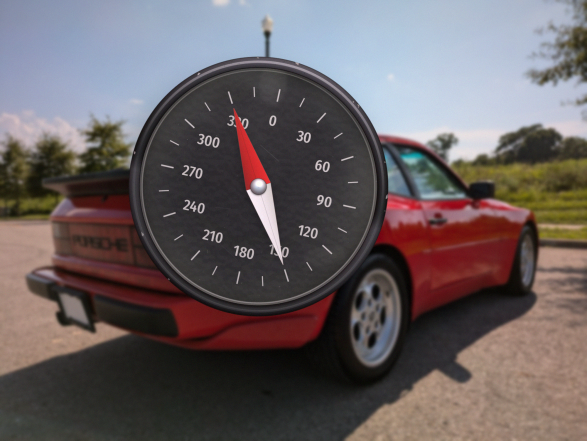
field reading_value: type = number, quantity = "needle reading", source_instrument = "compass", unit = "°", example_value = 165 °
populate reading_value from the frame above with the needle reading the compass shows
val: 330 °
